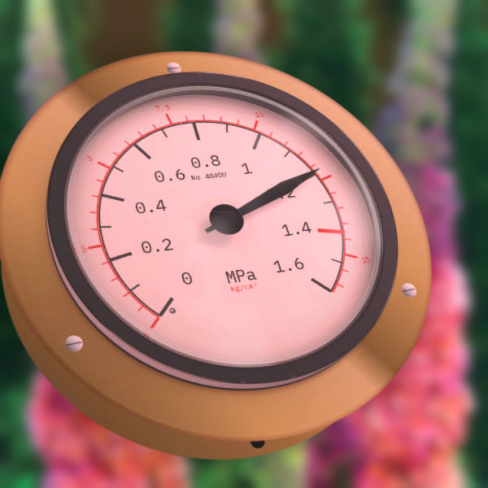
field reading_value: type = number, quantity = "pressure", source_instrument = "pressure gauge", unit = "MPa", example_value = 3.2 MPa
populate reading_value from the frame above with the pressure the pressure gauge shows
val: 1.2 MPa
